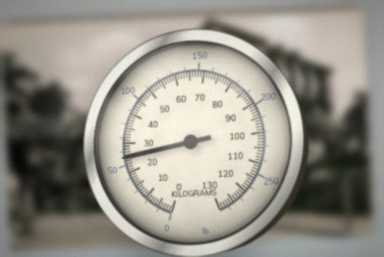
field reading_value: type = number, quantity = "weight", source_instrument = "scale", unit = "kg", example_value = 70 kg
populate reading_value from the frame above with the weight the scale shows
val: 25 kg
